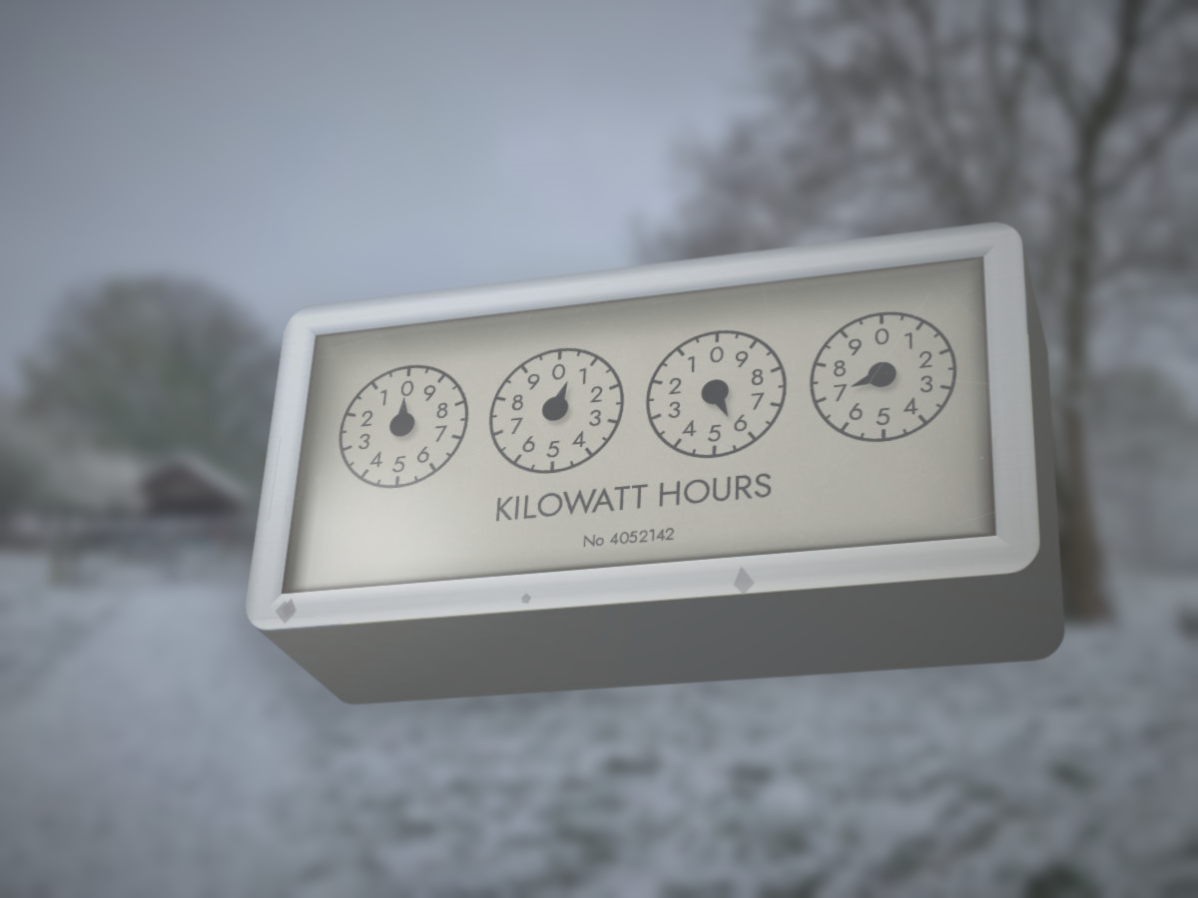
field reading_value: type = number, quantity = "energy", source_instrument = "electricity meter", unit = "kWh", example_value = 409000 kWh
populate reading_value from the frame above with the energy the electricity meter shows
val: 57 kWh
